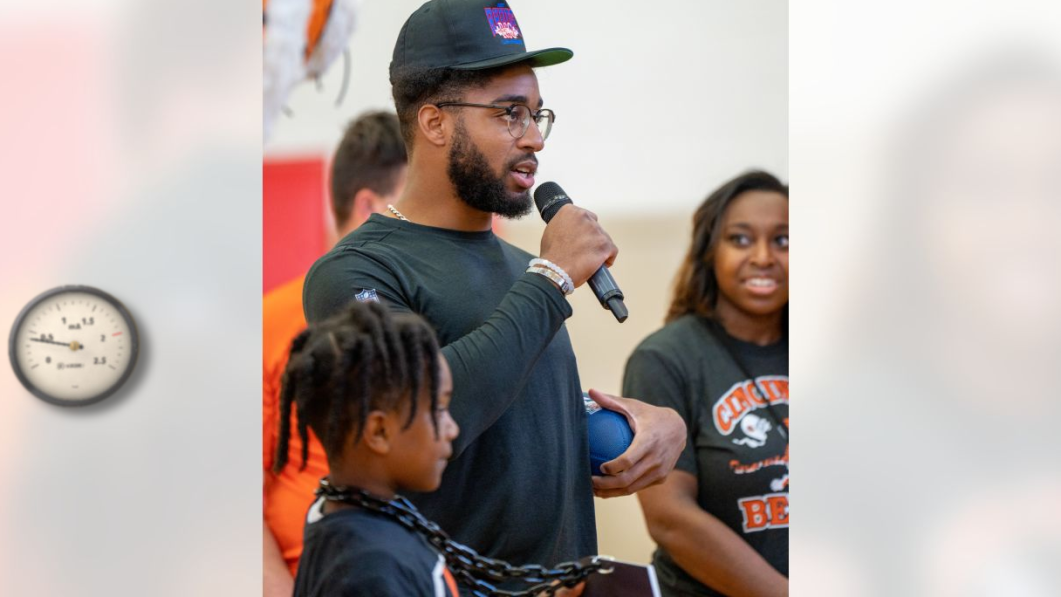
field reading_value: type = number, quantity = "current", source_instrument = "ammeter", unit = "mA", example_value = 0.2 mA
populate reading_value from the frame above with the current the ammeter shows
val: 0.4 mA
